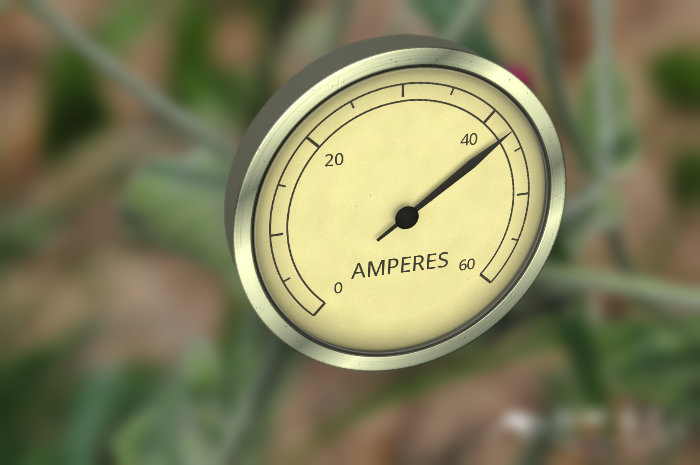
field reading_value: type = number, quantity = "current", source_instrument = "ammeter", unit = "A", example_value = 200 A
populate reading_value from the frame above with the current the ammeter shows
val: 42.5 A
